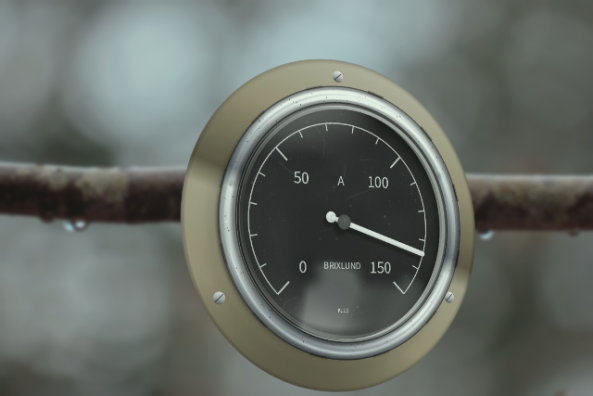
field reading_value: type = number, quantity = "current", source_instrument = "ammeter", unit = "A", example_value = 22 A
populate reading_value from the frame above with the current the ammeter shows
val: 135 A
